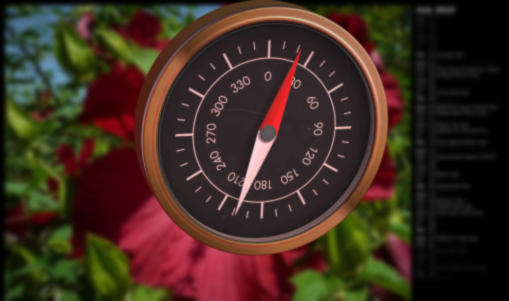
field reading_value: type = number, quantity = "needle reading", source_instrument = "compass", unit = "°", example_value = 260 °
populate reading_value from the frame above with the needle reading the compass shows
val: 20 °
